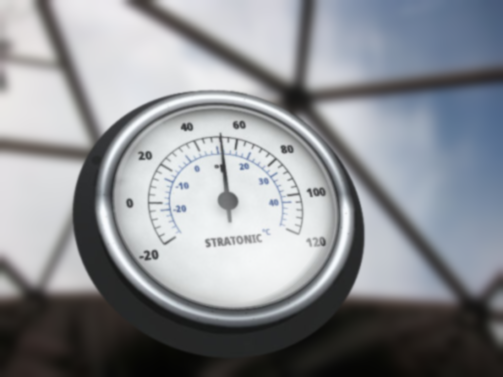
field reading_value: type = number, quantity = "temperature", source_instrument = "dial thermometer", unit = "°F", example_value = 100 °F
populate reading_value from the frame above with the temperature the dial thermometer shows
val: 52 °F
